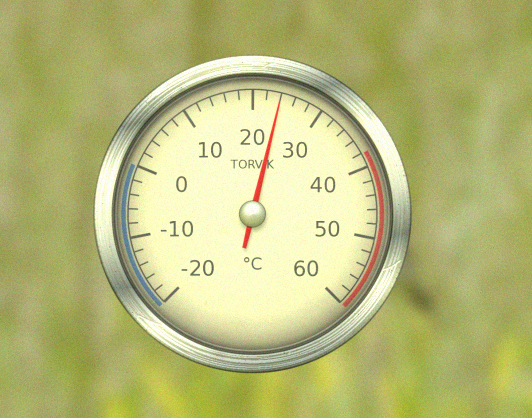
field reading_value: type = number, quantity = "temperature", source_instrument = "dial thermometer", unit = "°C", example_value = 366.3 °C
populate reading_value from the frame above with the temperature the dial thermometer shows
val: 24 °C
